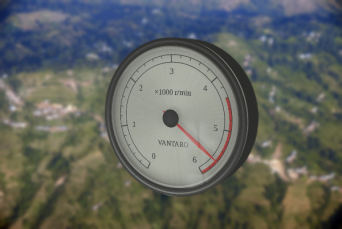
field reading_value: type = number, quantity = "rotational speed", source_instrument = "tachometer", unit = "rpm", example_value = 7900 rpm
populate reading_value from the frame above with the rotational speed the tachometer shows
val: 5600 rpm
